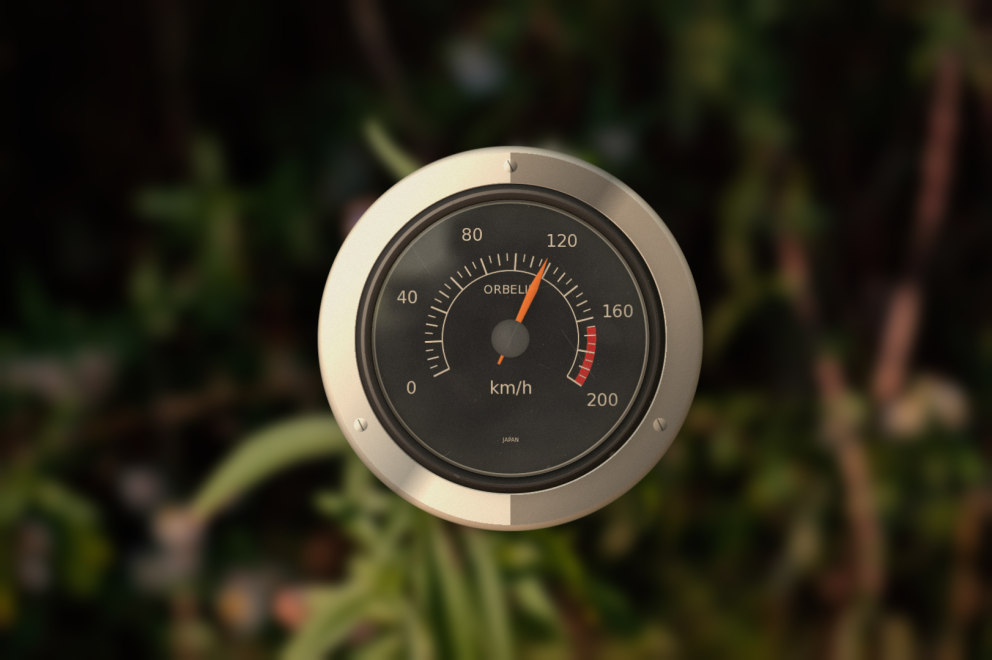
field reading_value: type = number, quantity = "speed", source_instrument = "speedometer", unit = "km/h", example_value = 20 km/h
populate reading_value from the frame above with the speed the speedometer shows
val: 117.5 km/h
